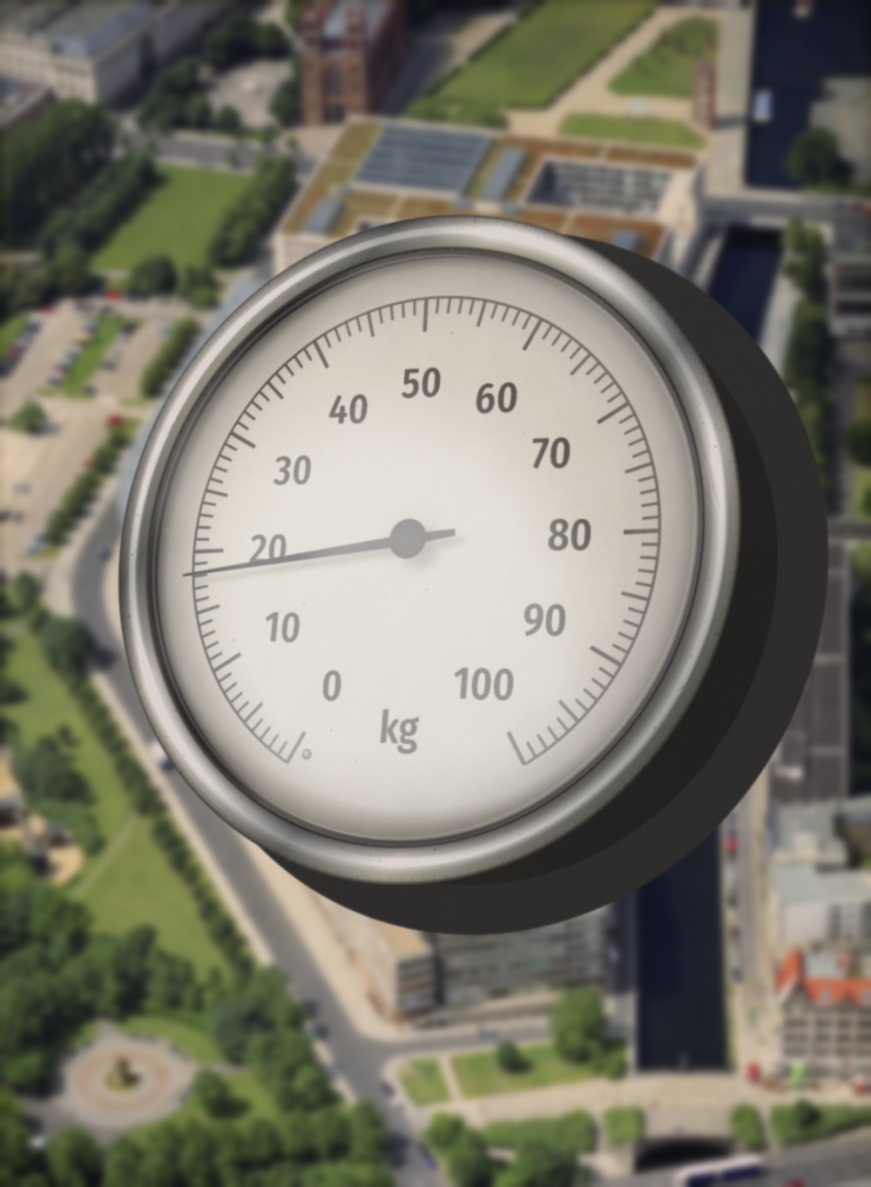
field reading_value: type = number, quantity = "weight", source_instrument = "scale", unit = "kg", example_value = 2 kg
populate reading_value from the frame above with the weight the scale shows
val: 18 kg
